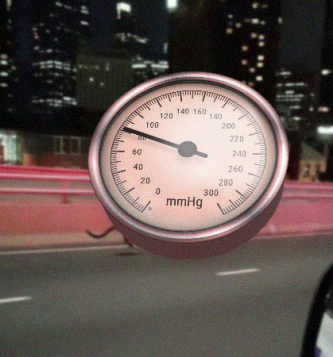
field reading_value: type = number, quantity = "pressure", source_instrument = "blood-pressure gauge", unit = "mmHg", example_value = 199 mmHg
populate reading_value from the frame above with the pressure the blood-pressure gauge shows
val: 80 mmHg
